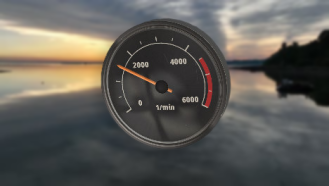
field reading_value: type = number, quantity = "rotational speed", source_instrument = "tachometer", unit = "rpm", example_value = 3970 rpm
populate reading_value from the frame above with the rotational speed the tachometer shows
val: 1500 rpm
